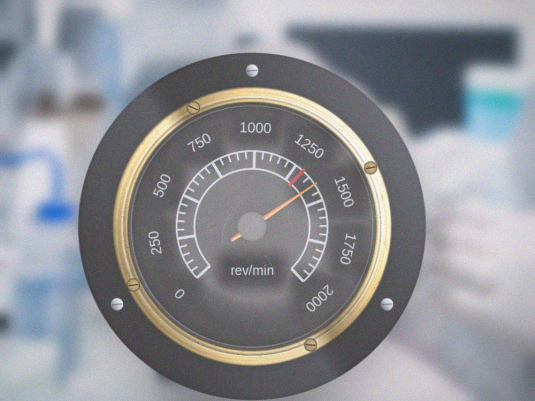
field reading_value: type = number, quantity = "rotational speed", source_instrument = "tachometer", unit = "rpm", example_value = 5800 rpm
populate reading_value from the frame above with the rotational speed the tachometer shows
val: 1400 rpm
